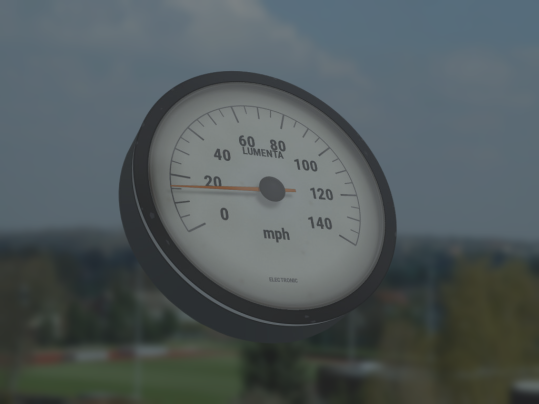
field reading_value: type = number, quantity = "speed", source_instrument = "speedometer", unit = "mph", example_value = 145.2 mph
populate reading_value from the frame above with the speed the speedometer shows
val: 15 mph
